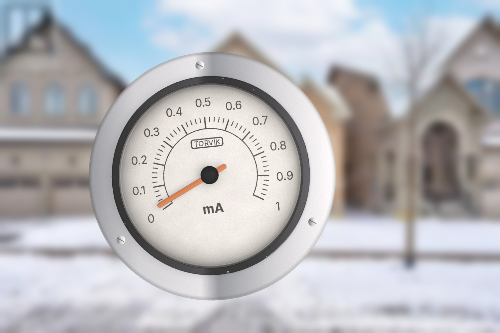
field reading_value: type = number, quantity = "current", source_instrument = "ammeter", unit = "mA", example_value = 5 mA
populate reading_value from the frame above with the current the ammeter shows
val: 0.02 mA
